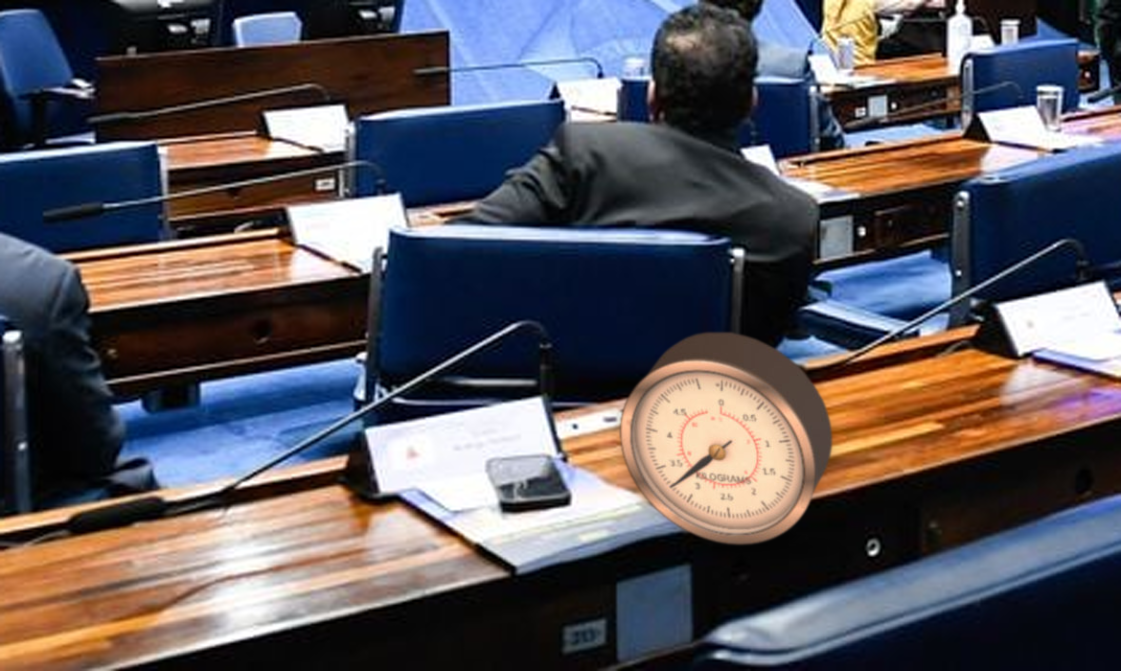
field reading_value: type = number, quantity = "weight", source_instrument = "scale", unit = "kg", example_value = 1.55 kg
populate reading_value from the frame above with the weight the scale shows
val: 3.25 kg
